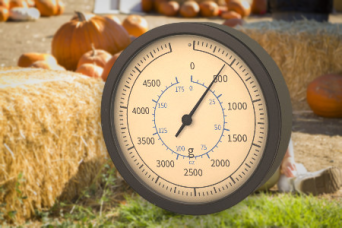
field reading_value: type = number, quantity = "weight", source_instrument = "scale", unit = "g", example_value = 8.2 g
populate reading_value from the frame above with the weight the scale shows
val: 450 g
